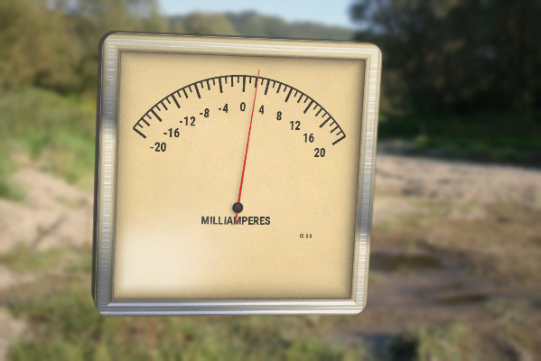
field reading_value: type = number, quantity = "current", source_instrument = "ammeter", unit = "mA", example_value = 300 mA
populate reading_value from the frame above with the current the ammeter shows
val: 2 mA
